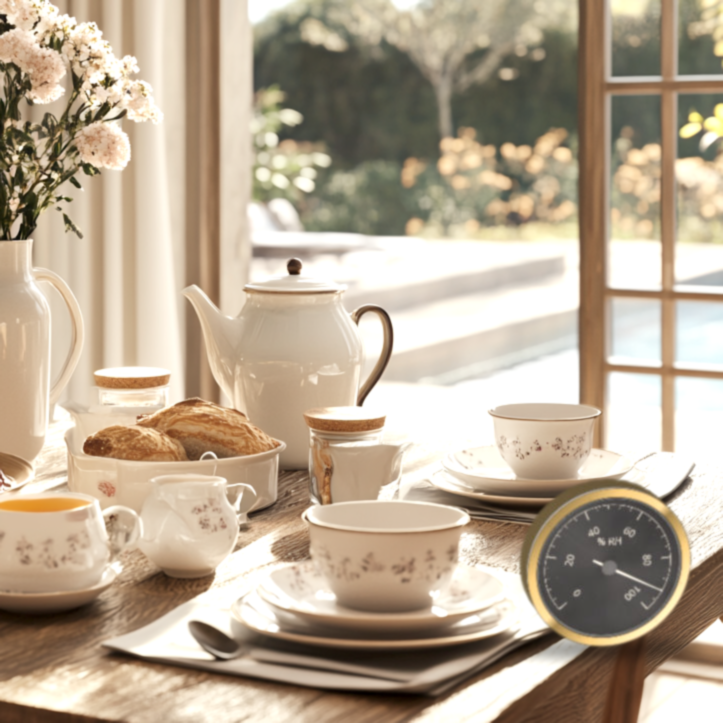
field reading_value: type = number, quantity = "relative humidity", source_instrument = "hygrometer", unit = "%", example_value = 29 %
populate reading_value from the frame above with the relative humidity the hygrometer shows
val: 92 %
